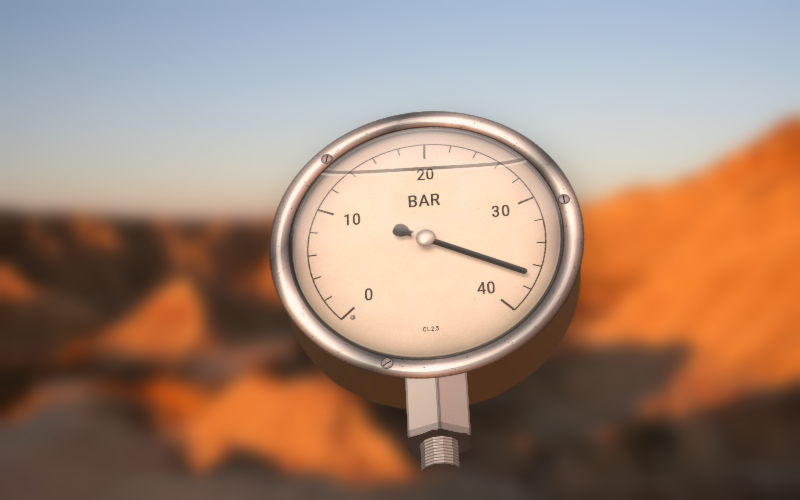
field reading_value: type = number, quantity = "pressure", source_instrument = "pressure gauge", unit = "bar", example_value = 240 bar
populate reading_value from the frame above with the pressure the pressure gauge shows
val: 37 bar
